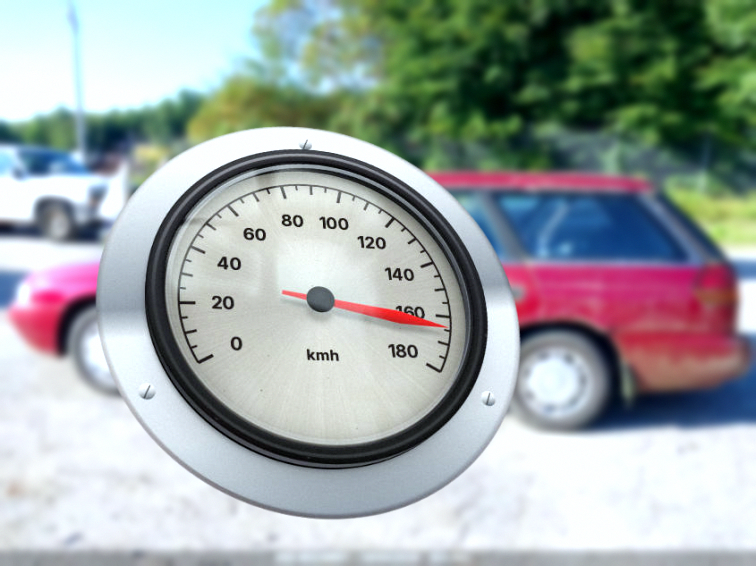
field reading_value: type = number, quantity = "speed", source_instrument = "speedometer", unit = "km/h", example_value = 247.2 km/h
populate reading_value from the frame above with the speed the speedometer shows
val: 165 km/h
